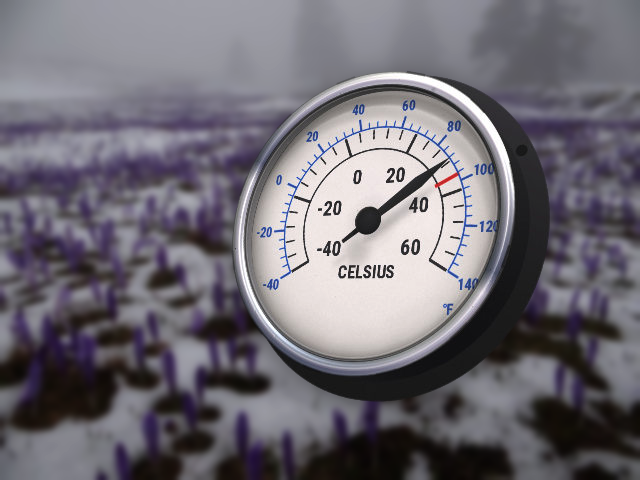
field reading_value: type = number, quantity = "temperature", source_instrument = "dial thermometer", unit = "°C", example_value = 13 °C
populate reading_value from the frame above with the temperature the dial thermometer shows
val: 32 °C
